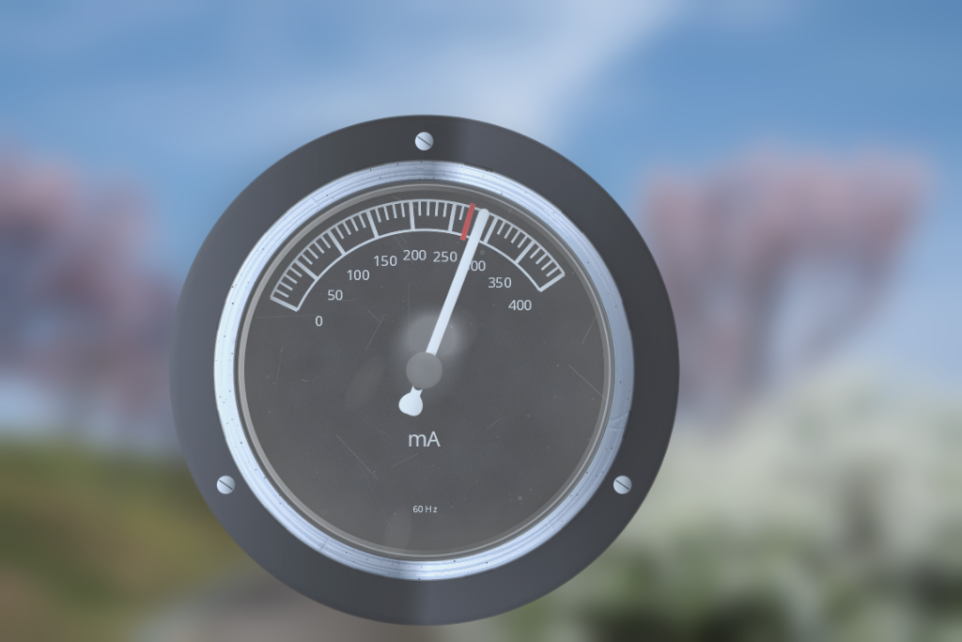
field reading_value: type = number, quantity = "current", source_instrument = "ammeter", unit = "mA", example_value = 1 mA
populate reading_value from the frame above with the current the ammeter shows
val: 285 mA
